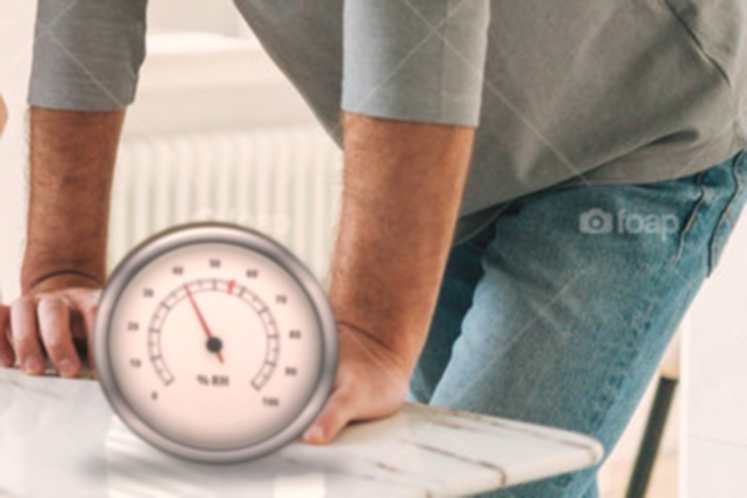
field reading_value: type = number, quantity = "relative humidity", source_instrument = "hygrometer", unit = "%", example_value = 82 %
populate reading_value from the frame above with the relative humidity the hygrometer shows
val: 40 %
